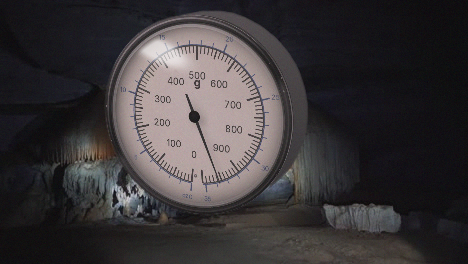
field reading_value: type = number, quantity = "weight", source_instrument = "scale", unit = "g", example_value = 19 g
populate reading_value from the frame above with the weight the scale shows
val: 950 g
